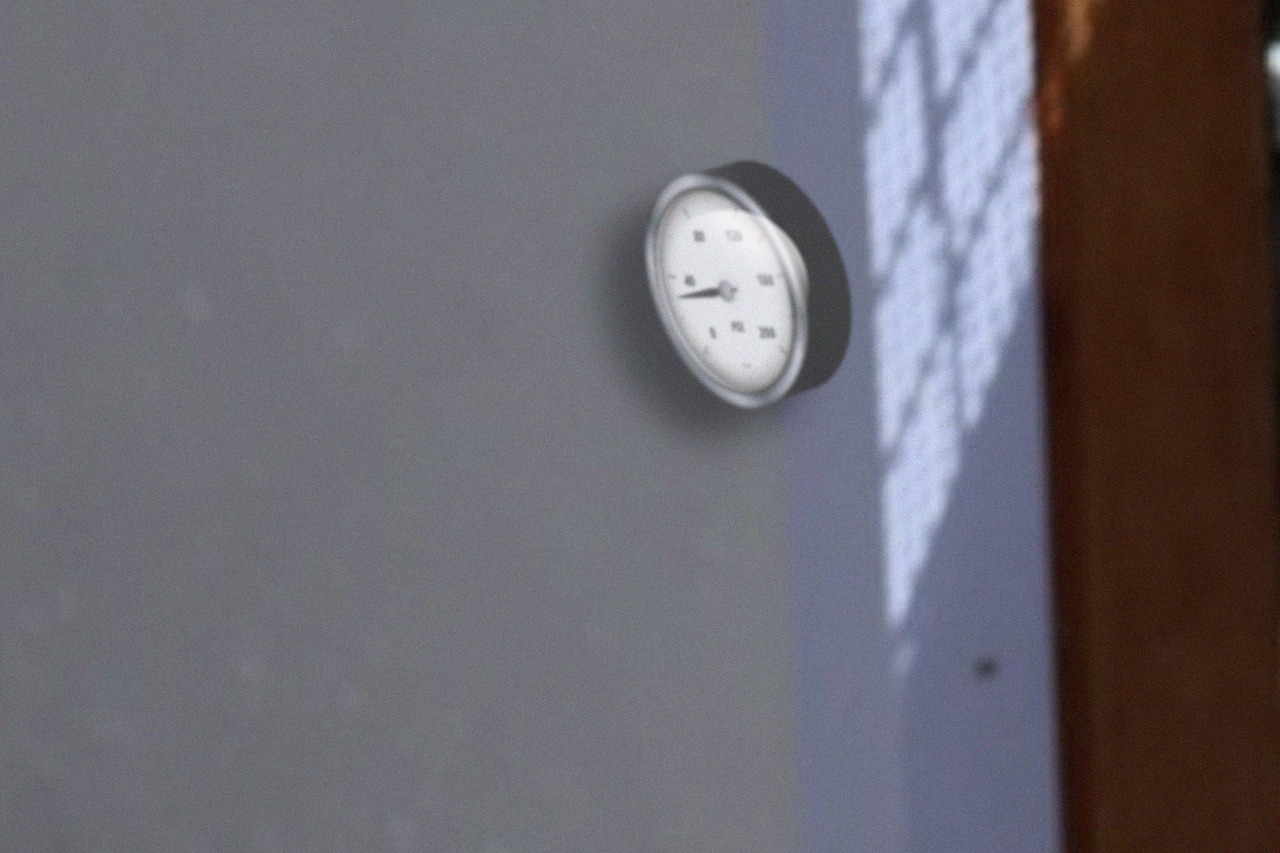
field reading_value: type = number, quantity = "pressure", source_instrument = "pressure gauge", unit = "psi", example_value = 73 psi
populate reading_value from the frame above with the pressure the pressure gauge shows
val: 30 psi
